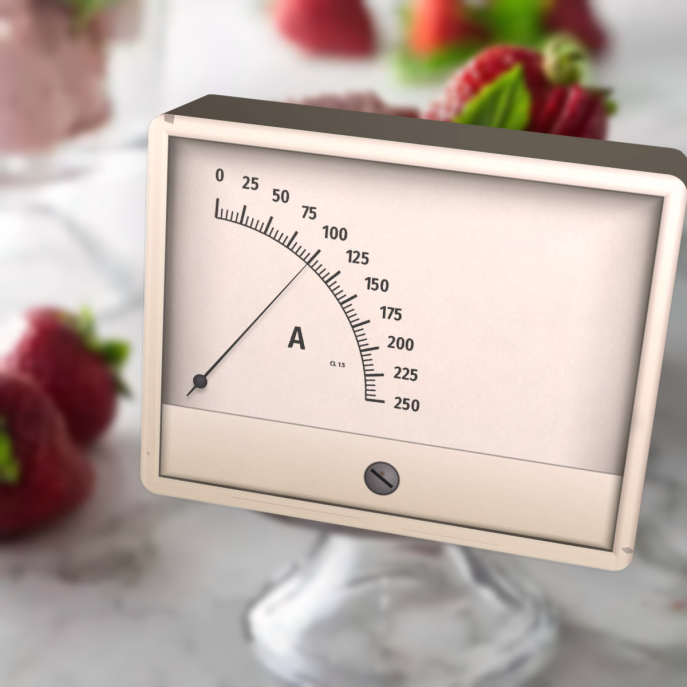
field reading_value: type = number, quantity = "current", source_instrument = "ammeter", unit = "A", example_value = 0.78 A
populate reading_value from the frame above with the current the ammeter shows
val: 100 A
